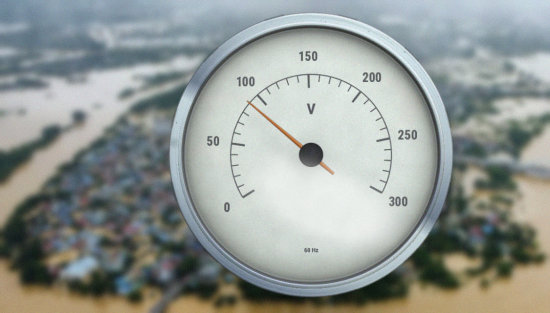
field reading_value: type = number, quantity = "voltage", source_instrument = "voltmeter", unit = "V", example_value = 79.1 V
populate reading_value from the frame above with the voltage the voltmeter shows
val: 90 V
